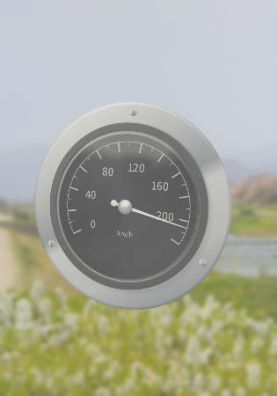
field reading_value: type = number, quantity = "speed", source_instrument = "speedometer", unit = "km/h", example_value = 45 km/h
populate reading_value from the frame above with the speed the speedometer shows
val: 205 km/h
